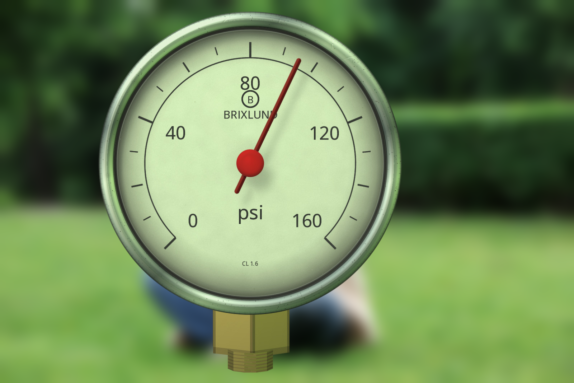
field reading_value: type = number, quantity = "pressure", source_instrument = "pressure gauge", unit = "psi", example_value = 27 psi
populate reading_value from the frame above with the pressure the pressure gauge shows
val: 95 psi
